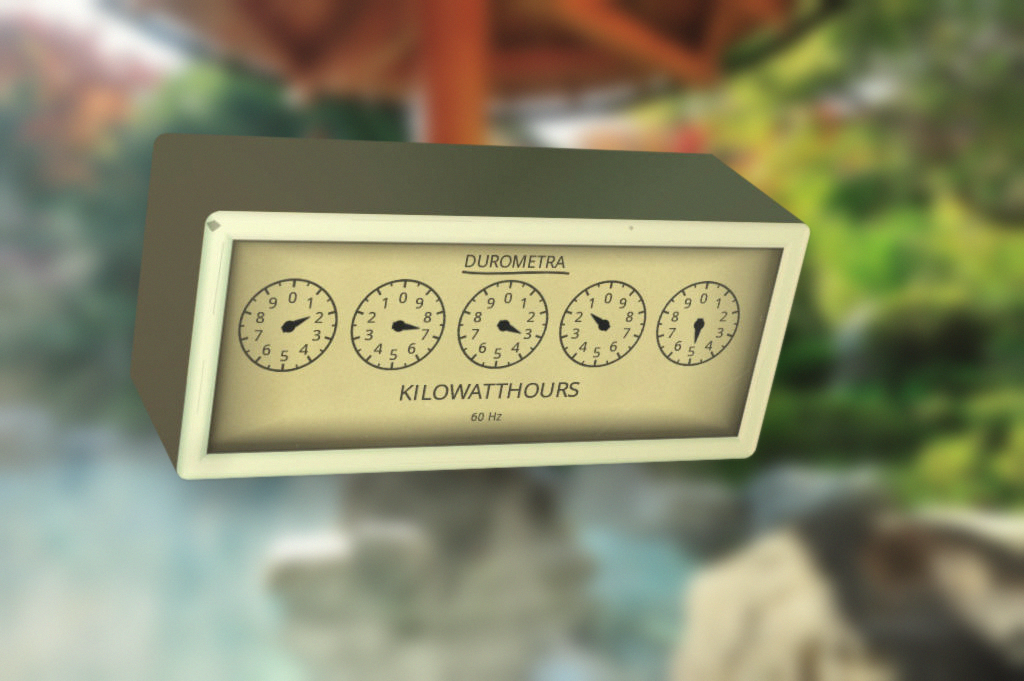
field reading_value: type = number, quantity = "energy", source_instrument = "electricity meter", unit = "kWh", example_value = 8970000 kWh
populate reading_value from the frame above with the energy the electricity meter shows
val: 17315 kWh
